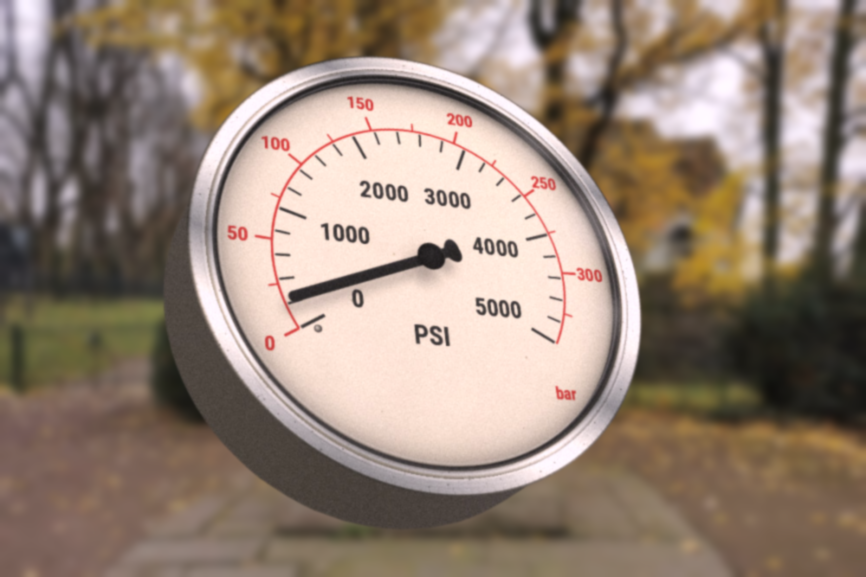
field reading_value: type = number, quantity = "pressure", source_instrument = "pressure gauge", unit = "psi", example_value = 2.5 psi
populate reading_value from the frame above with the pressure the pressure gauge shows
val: 200 psi
